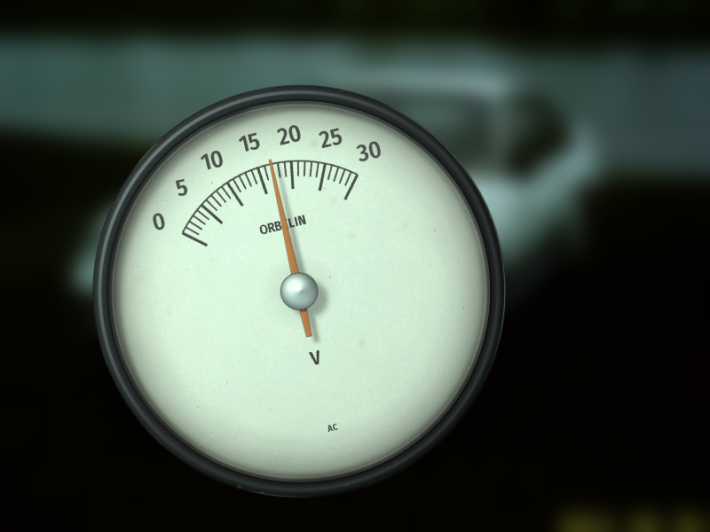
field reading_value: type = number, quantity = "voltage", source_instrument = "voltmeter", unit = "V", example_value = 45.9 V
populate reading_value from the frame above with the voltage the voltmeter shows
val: 17 V
